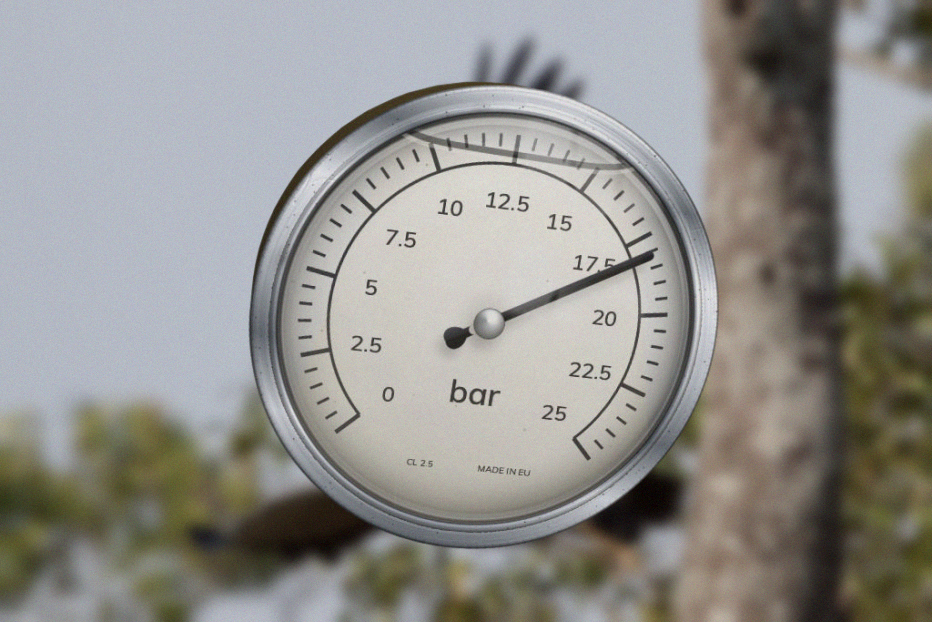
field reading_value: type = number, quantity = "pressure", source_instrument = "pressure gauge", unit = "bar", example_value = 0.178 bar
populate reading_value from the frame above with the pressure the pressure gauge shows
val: 18 bar
